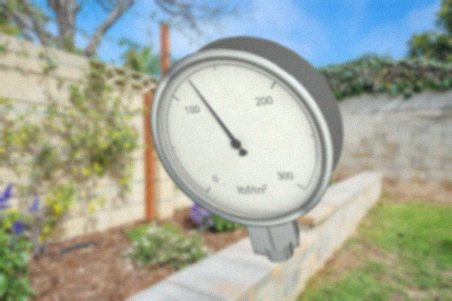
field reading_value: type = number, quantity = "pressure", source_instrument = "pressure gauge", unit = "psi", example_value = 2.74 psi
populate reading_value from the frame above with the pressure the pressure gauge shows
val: 125 psi
